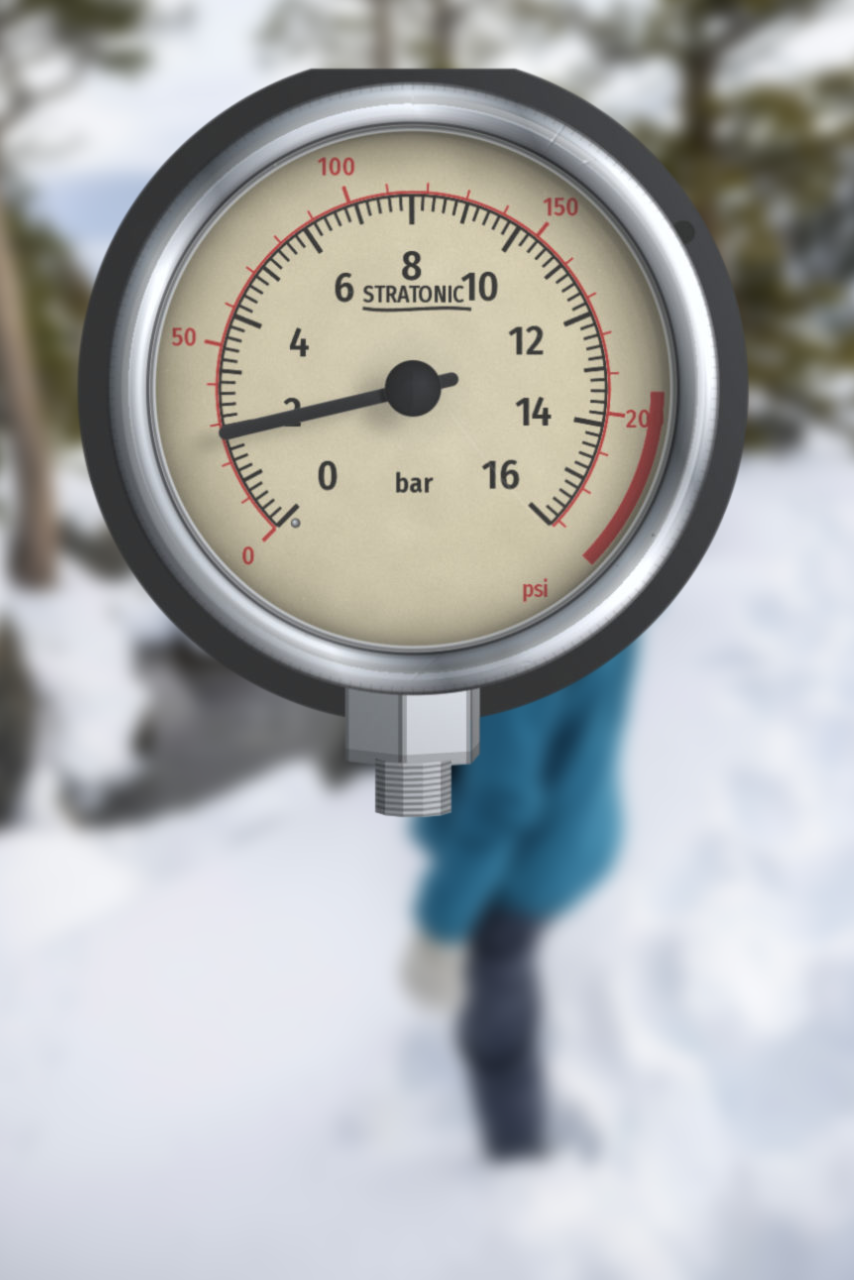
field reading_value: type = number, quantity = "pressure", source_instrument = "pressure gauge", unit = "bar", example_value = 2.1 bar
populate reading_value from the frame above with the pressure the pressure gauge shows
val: 1.9 bar
